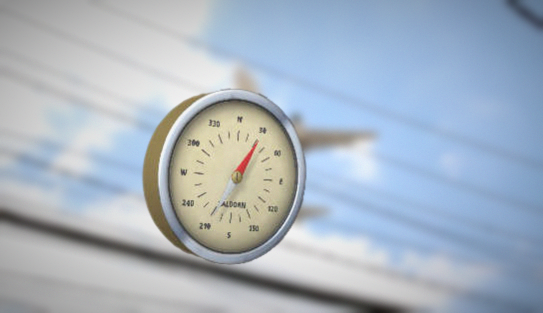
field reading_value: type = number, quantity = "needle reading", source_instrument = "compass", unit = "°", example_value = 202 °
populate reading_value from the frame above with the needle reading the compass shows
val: 30 °
